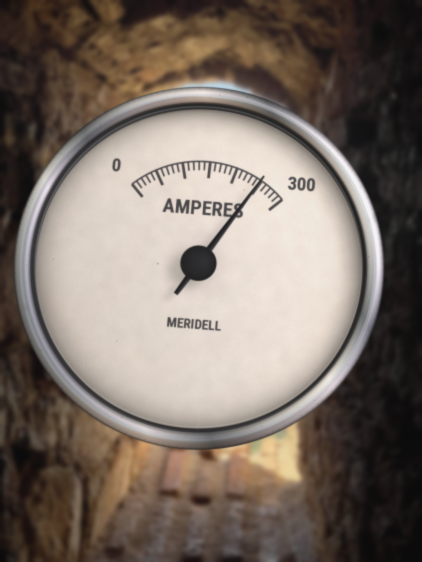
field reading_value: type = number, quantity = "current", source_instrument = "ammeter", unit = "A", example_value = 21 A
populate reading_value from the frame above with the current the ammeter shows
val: 250 A
